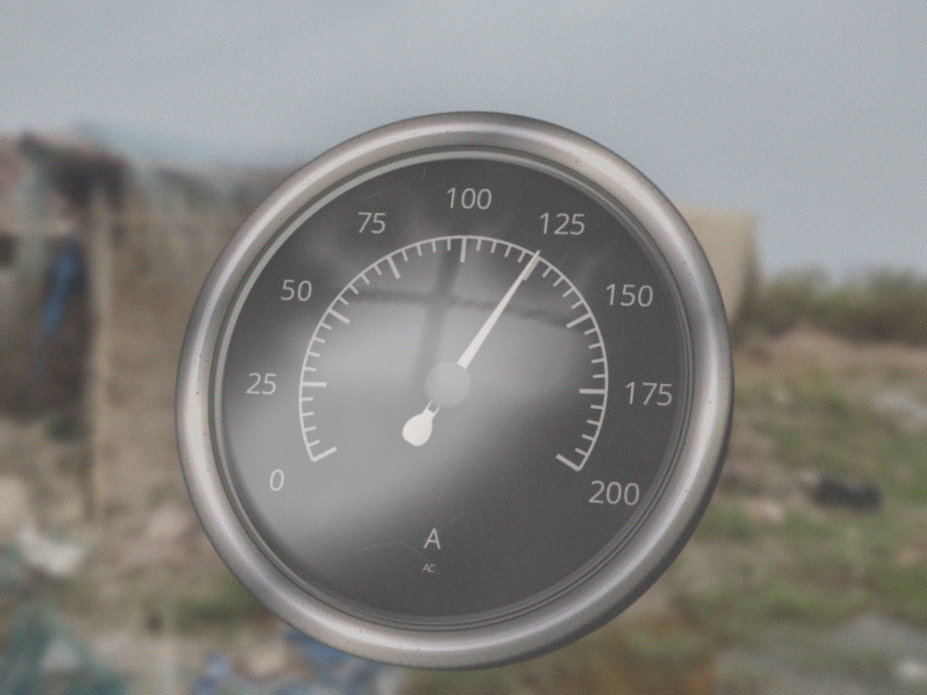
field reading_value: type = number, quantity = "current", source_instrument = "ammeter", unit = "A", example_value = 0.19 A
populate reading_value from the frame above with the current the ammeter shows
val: 125 A
